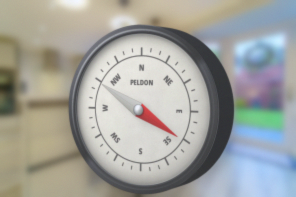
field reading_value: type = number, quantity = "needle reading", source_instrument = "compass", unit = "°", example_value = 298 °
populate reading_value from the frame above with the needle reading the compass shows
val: 120 °
